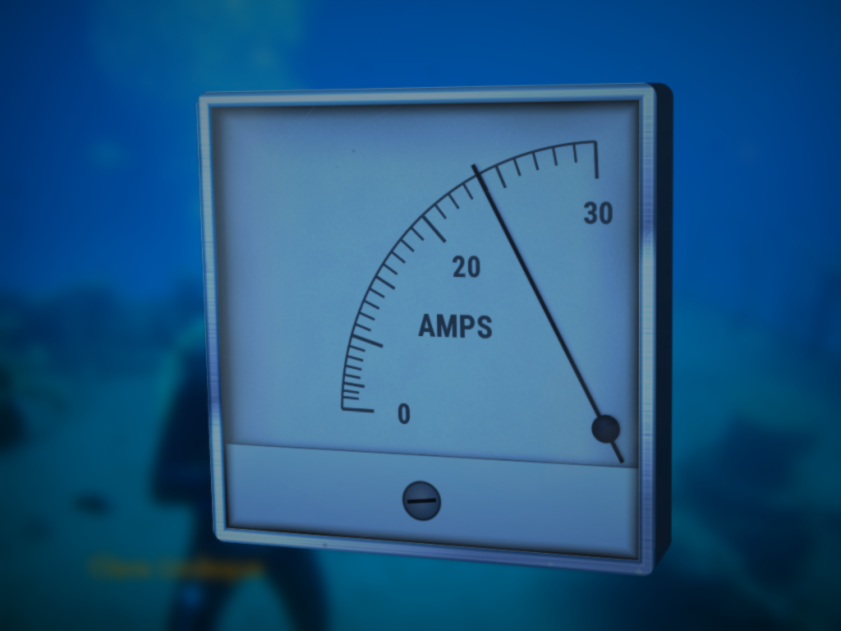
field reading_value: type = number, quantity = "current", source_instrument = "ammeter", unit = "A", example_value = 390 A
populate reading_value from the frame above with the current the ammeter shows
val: 24 A
